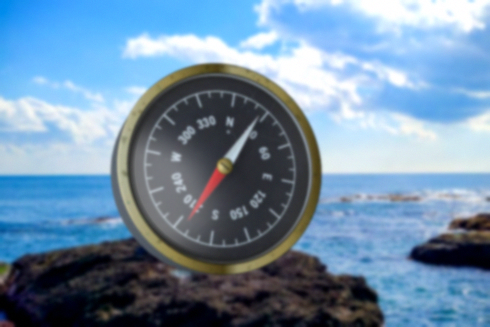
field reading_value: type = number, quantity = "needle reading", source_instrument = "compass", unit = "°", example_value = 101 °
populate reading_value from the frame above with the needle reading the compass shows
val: 205 °
